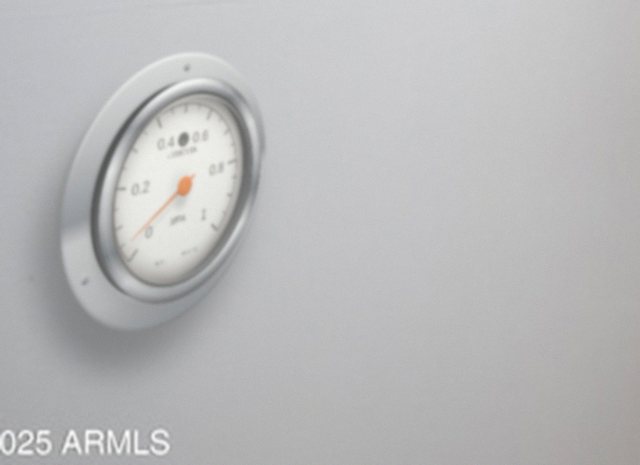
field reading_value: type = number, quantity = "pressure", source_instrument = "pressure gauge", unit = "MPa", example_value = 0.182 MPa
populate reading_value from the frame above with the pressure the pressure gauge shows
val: 0.05 MPa
